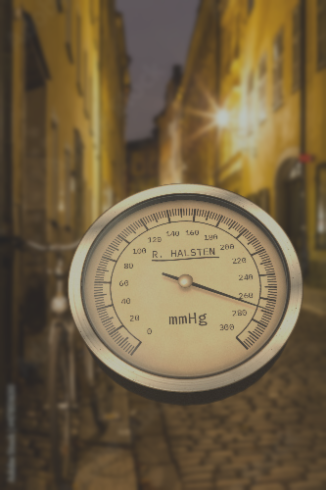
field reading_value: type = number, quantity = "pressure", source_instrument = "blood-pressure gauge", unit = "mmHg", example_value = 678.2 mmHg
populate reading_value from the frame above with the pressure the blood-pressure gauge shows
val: 270 mmHg
